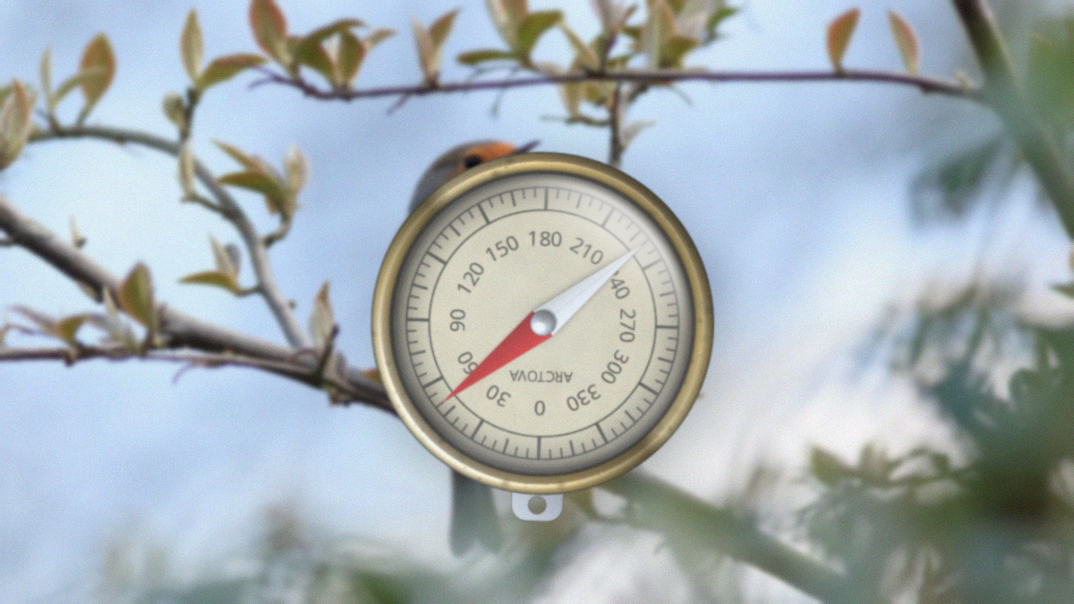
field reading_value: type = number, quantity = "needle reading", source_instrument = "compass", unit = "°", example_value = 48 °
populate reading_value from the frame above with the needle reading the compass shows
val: 50 °
